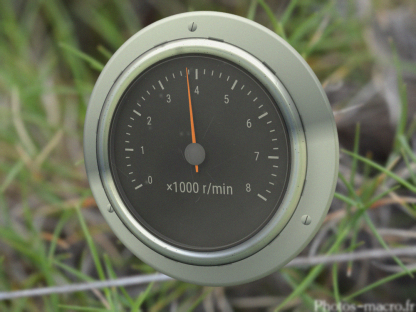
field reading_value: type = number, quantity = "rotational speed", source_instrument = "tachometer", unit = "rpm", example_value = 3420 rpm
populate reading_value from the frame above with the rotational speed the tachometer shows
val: 3800 rpm
